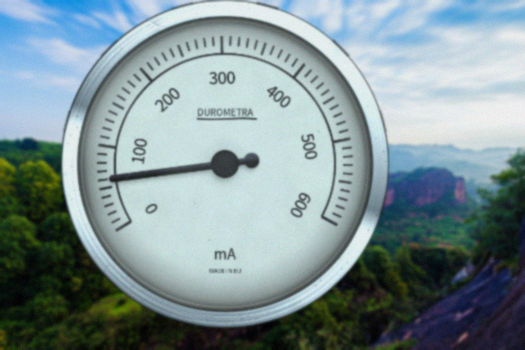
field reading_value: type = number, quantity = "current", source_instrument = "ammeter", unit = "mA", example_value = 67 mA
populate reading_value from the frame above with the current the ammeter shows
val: 60 mA
